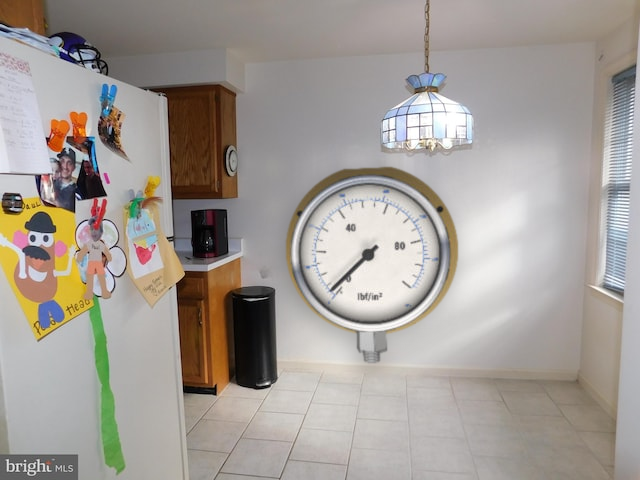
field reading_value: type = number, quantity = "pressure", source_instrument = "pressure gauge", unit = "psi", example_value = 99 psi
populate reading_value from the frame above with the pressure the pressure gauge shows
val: 2.5 psi
